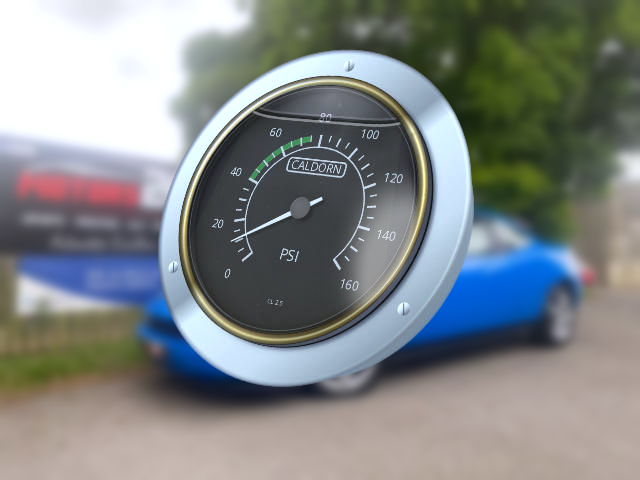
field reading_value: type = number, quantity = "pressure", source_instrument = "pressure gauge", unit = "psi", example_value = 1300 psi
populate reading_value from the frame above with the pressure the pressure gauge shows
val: 10 psi
